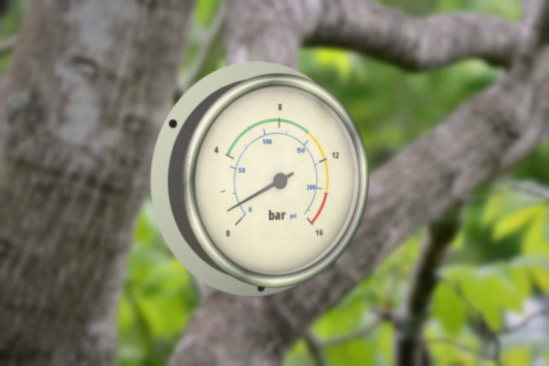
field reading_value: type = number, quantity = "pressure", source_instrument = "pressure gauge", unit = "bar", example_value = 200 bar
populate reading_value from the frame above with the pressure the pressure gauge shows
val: 1 bar
